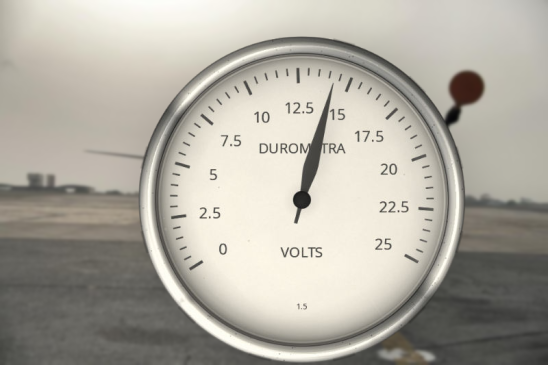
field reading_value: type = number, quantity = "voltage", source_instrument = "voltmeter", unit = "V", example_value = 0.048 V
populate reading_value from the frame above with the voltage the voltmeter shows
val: 14.25 V
